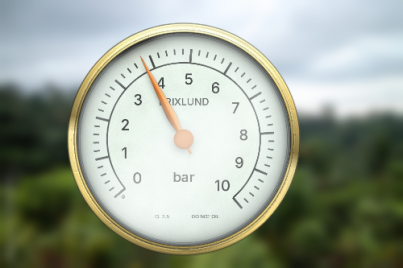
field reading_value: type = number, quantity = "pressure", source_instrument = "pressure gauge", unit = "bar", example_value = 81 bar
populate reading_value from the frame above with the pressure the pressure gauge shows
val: 3.8 bar
